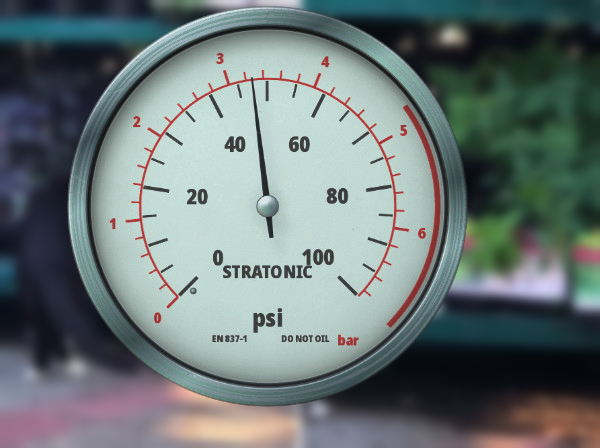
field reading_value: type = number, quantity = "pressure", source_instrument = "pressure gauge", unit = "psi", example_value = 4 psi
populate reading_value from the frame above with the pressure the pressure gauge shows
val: 47.5 psi
